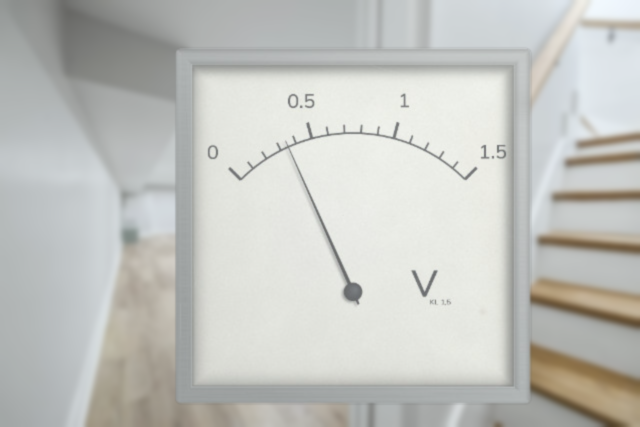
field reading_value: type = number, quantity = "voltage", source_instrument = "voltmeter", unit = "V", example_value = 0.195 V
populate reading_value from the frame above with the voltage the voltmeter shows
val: 0.35 V
